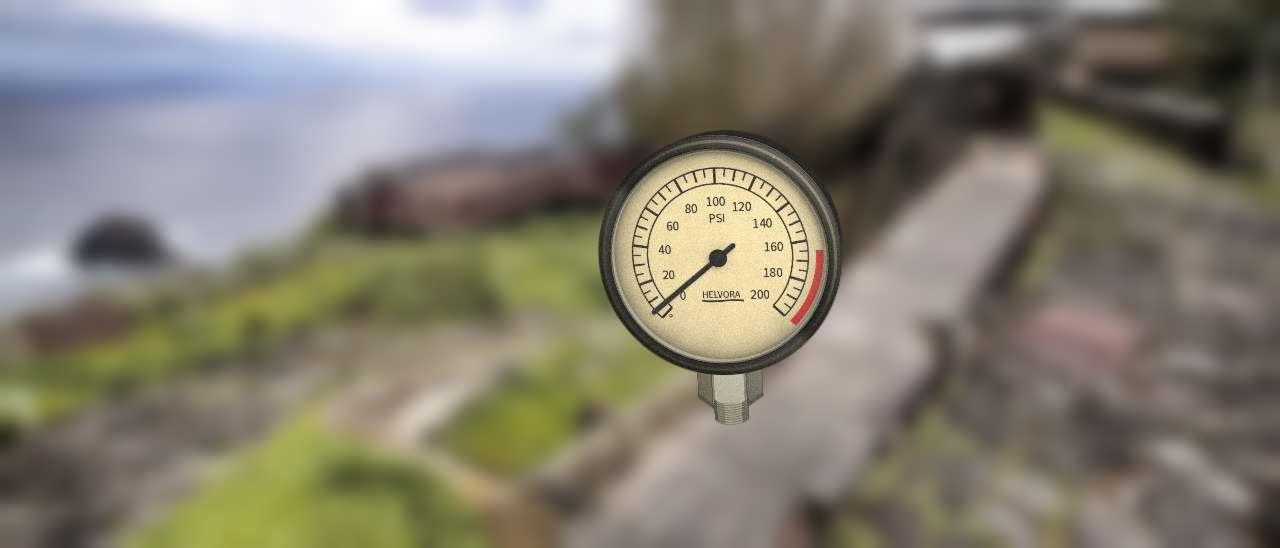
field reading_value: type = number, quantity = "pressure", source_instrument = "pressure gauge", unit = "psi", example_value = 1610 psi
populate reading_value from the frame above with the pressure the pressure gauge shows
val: 5 psi
